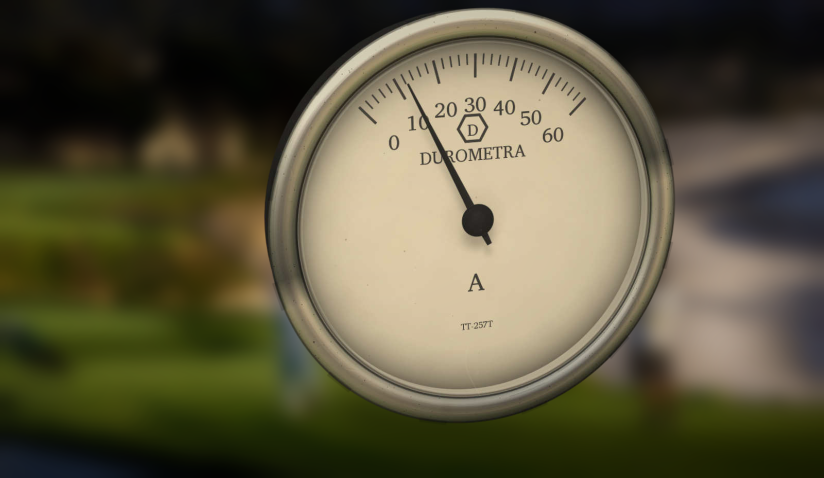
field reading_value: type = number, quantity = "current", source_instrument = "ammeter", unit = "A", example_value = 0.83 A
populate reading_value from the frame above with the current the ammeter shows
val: 12 A
